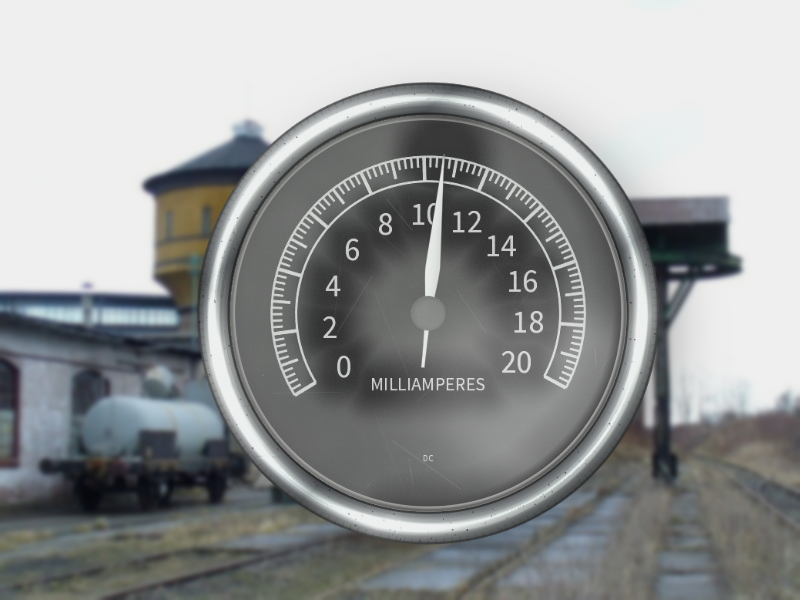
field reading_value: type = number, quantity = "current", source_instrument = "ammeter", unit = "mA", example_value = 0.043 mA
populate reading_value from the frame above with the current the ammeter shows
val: 10.6 mA
